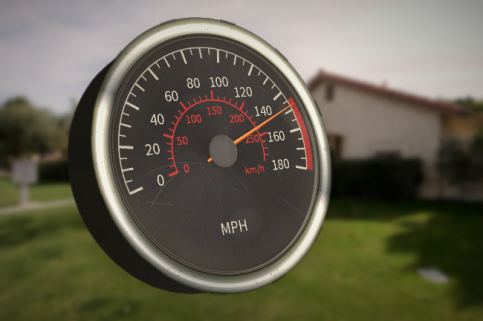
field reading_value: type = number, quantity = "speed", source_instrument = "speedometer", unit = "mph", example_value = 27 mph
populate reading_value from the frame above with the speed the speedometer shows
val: 147.5 mph
